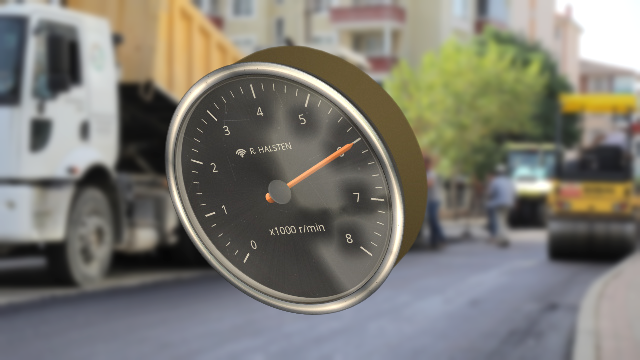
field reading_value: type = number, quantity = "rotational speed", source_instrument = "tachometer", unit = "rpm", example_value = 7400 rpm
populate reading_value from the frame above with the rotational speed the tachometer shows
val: 6000 rpm
